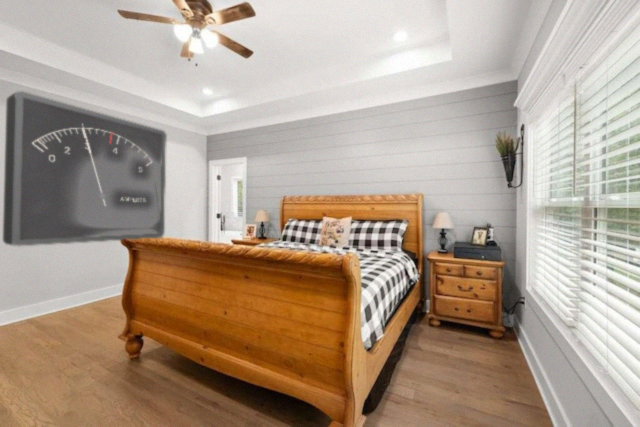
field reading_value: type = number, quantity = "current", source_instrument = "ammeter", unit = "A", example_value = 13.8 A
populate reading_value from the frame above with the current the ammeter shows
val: 3 A
